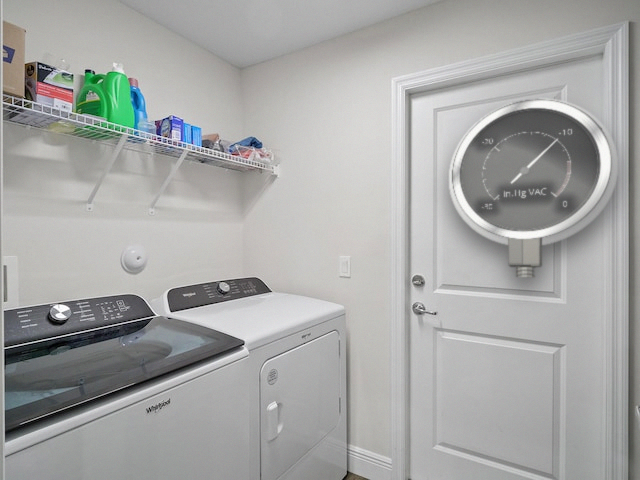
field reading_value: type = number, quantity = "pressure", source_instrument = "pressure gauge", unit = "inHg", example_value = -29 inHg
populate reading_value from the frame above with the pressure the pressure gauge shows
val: -10 inHg
